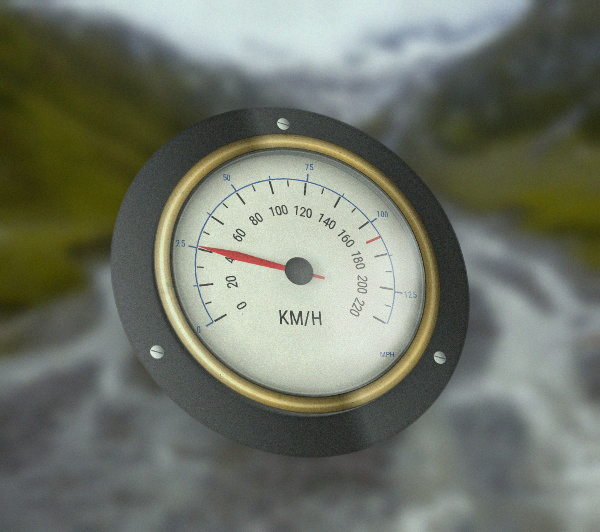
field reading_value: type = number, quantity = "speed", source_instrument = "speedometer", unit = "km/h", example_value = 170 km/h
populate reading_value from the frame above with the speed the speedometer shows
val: 40 km/h
